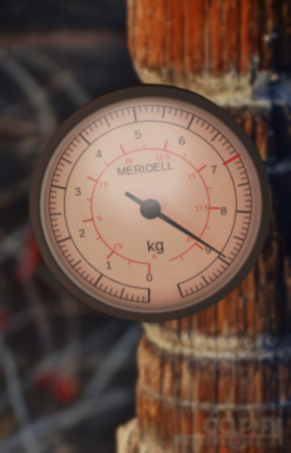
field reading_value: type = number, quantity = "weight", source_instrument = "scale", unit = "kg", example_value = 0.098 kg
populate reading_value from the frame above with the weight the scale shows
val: 8.9 kg
